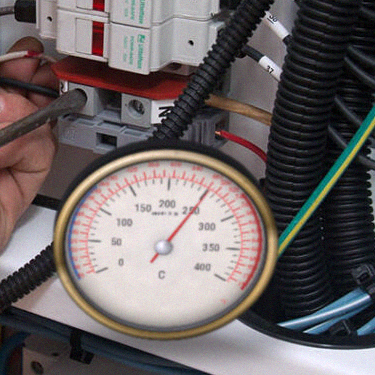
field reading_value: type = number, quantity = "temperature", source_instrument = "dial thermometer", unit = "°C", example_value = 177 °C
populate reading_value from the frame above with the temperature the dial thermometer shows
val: 250 °C
